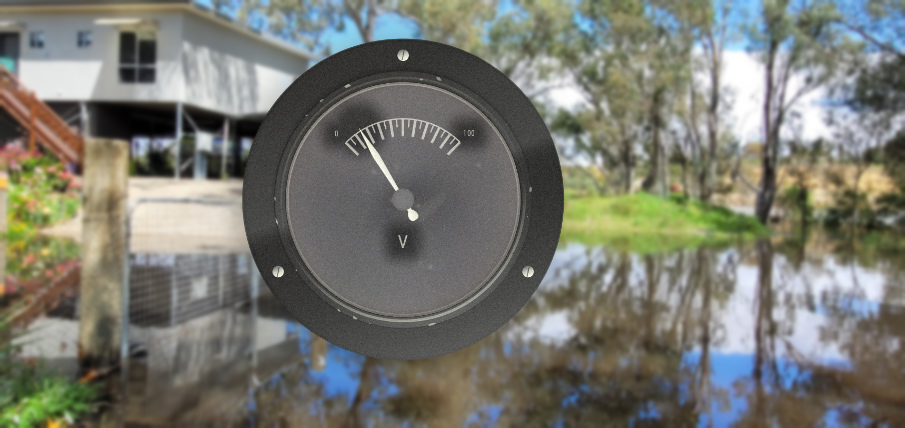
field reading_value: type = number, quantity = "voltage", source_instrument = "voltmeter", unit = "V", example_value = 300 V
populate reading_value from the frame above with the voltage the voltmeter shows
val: 15 V
